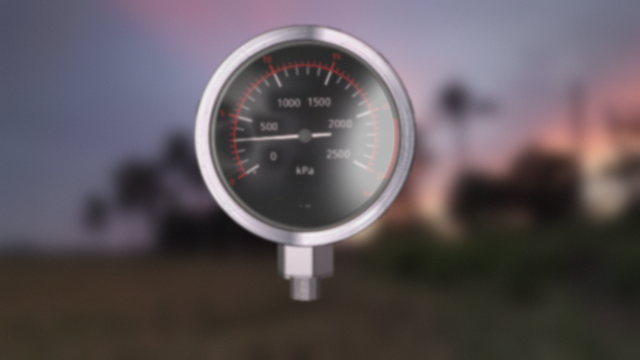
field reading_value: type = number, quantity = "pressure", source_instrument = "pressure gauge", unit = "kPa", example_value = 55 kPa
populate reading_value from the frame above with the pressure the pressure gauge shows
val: 300 kPa
